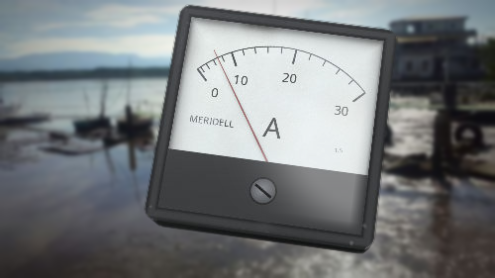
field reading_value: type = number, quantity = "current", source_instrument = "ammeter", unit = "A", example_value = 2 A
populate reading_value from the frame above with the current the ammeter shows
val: 7 A
